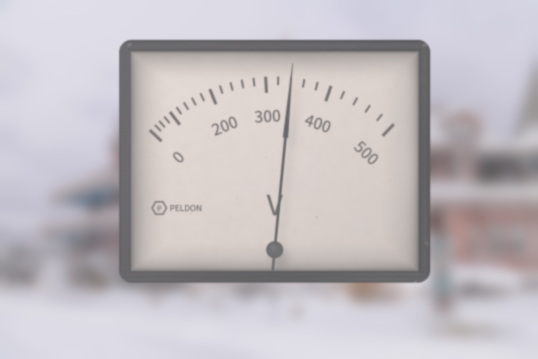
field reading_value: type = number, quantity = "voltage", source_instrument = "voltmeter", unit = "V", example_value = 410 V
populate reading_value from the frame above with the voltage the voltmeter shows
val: 340 V
